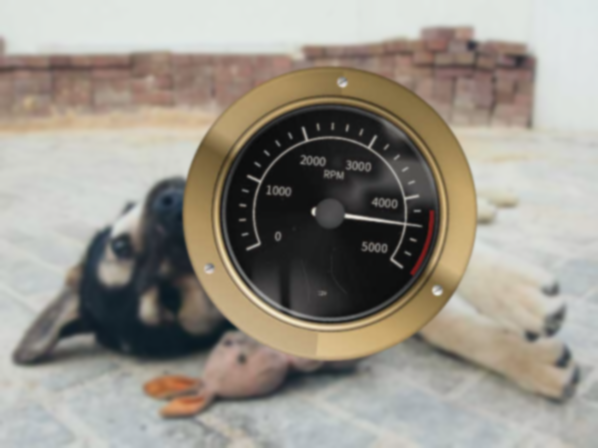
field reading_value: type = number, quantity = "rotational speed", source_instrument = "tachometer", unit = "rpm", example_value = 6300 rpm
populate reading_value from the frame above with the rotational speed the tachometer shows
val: 4400 rpm
